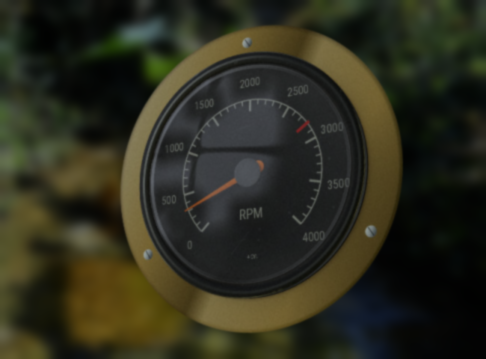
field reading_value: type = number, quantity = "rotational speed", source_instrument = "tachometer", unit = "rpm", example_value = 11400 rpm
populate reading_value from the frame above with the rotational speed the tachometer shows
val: 300 rpm
